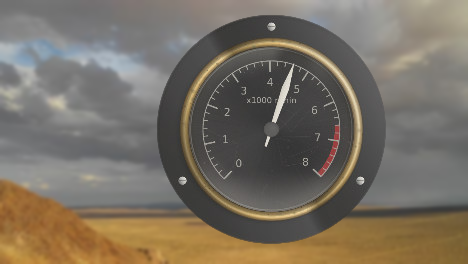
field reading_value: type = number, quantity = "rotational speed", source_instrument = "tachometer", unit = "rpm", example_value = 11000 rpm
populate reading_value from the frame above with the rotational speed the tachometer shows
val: 4600 rpm
